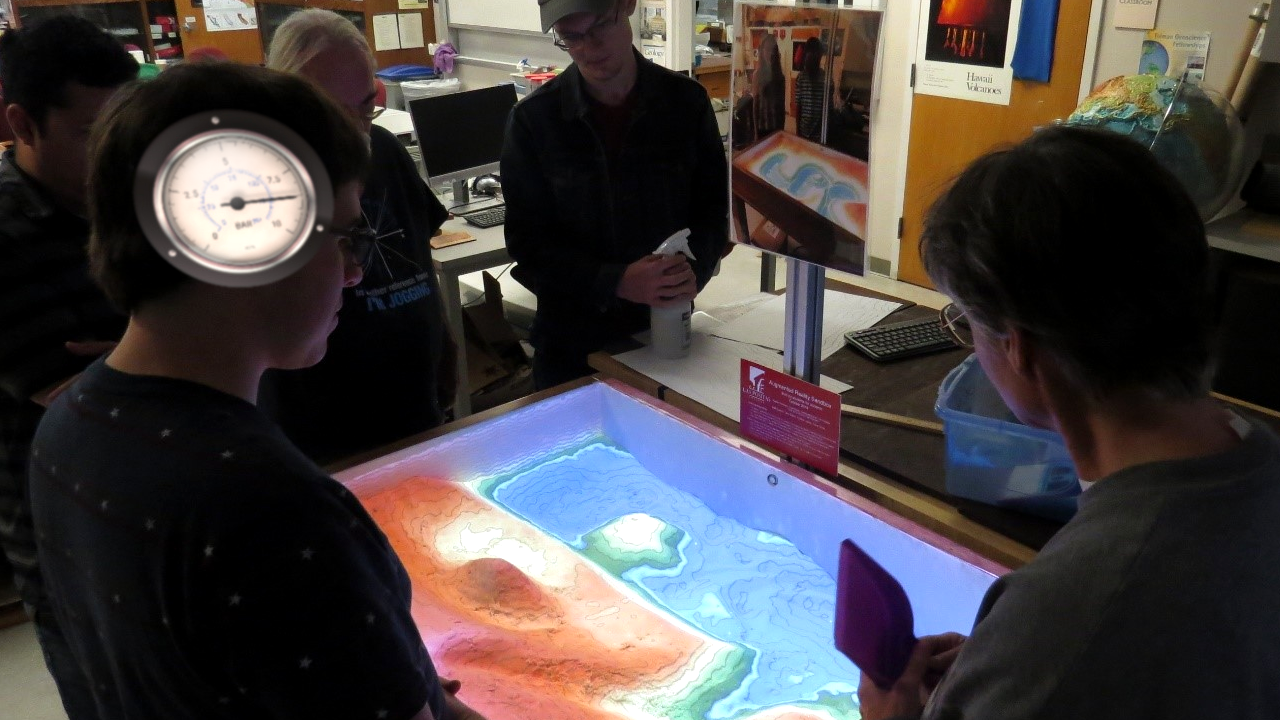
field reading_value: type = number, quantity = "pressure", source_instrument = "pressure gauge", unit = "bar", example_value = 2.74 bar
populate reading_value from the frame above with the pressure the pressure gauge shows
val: 8.5 bar
